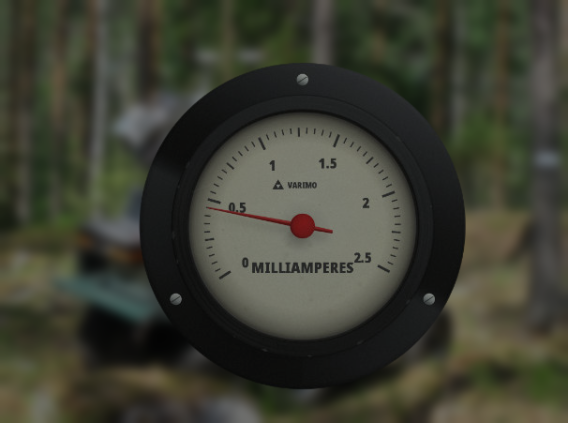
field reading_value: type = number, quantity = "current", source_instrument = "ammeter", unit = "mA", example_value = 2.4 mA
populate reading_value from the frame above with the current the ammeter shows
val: 0.45 mA
